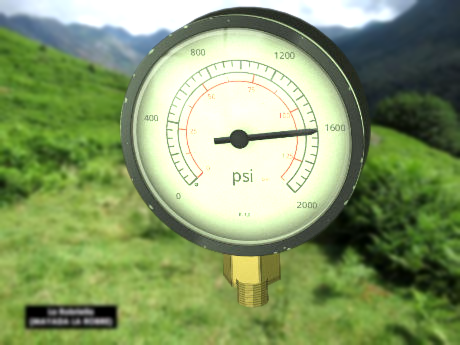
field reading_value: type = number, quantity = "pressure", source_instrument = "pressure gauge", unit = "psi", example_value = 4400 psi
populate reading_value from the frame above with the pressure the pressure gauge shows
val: 1600 psi
